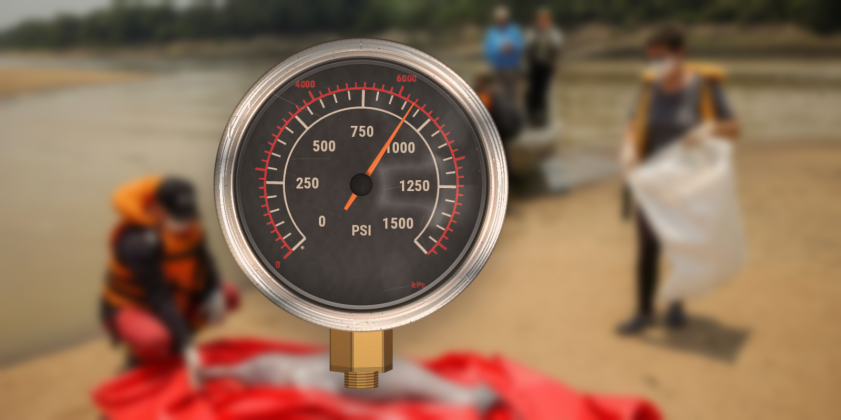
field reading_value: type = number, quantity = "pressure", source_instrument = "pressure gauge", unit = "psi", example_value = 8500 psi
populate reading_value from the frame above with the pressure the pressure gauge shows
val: 925 psi
